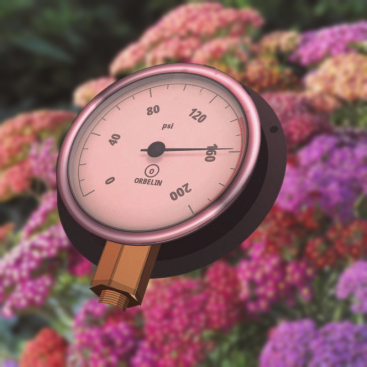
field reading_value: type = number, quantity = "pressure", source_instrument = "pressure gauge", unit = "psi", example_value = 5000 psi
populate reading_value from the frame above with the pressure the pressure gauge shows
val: 160 psi
